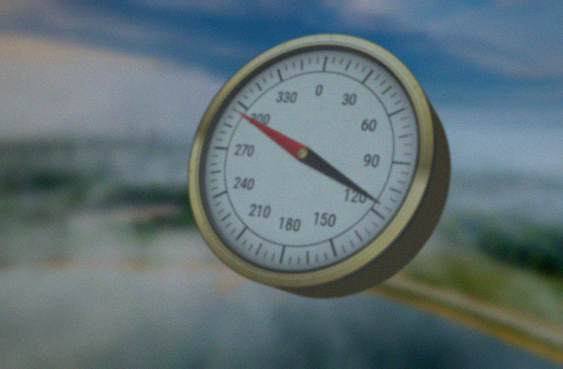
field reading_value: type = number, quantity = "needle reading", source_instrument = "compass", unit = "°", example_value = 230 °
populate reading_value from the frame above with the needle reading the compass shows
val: 295 °
